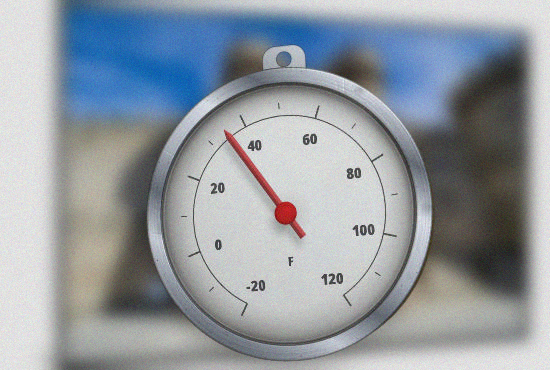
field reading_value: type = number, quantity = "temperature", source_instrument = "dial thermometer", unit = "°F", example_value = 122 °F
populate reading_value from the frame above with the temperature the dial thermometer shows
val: 35 °F
